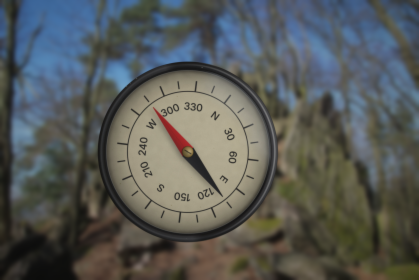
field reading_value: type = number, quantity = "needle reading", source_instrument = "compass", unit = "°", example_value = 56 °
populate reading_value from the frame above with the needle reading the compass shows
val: 285 °
